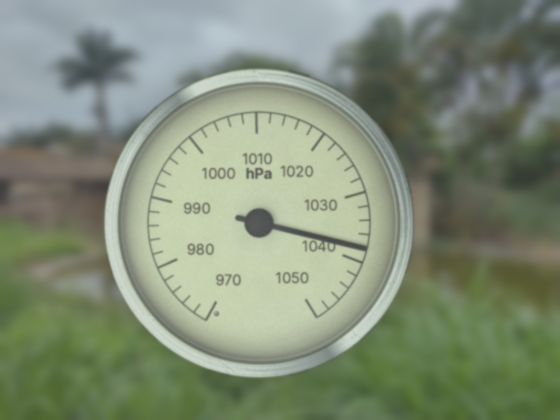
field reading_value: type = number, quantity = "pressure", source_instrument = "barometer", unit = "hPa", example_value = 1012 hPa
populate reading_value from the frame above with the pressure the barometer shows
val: 1038 hPa
